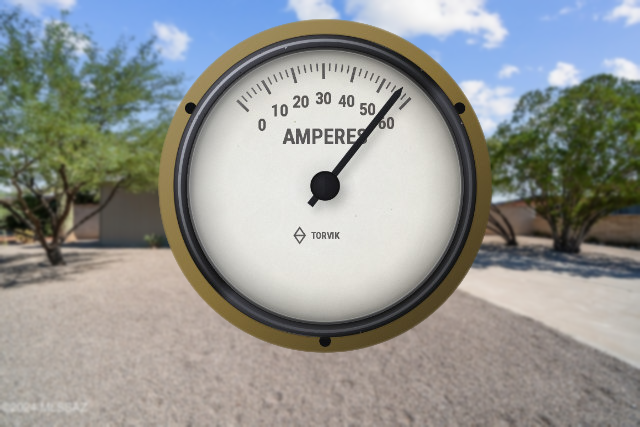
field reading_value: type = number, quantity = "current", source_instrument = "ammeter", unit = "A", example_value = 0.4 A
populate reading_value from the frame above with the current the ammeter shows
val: 56 A
